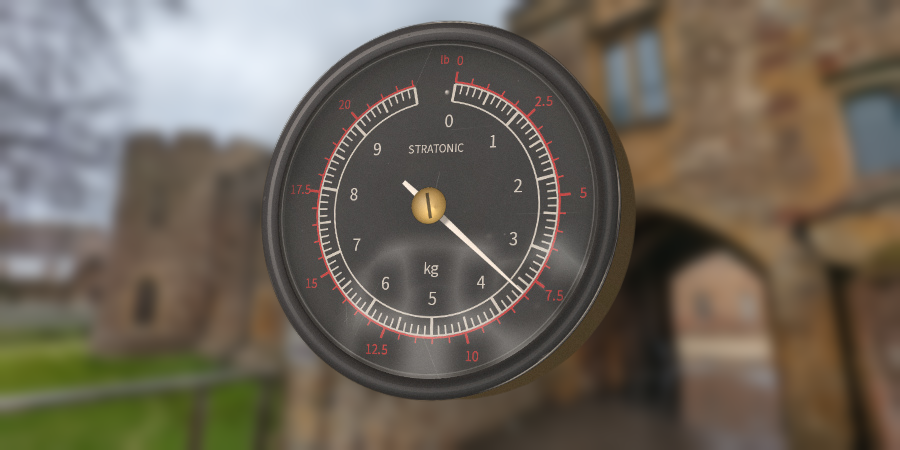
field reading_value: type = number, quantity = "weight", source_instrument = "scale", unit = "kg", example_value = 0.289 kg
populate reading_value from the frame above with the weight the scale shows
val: 3.6 kg
